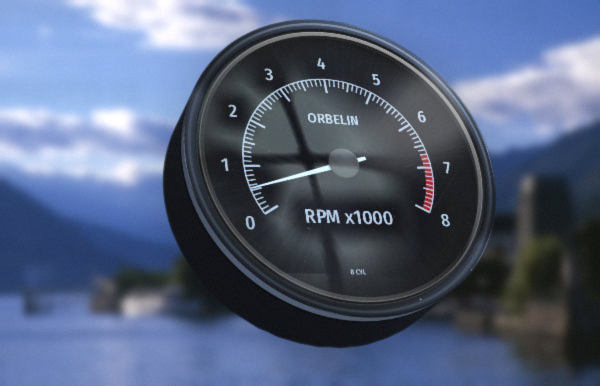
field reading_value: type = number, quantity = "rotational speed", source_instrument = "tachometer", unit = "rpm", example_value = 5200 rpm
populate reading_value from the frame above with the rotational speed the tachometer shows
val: 500 rpm
